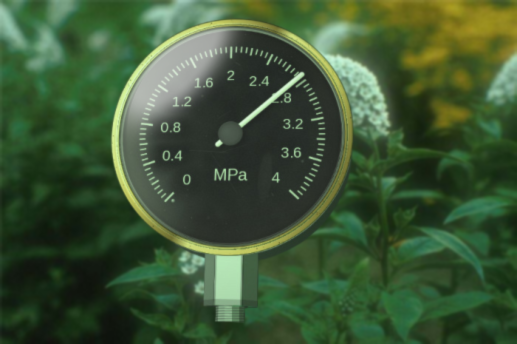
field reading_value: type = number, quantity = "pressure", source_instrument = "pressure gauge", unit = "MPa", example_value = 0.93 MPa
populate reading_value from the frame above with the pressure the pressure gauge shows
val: 2.75 MPa
